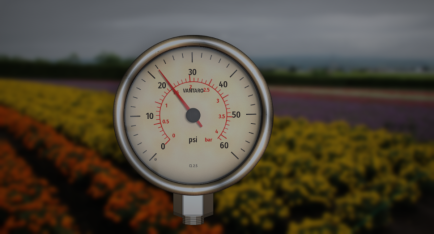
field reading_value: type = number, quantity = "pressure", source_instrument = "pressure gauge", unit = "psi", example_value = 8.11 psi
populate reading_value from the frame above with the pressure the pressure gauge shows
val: 22 psi
